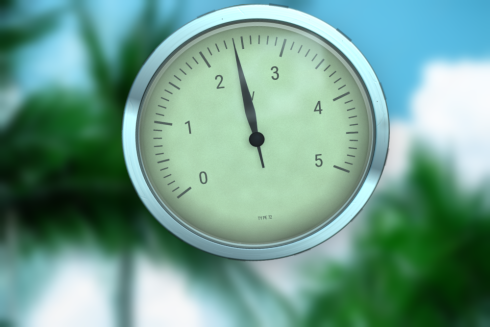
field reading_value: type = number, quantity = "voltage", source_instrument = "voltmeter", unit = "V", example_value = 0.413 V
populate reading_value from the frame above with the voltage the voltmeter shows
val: 2.4 V
